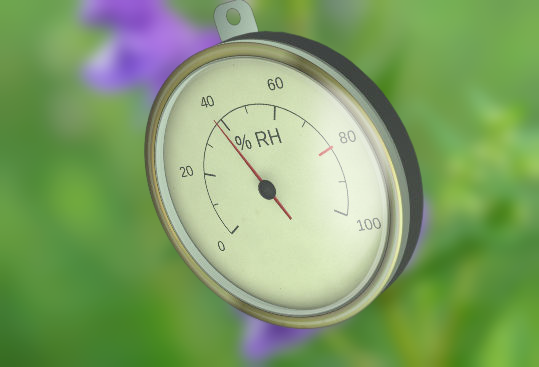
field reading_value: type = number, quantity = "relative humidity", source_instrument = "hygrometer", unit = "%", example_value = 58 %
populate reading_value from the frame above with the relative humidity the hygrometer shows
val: 40 %
